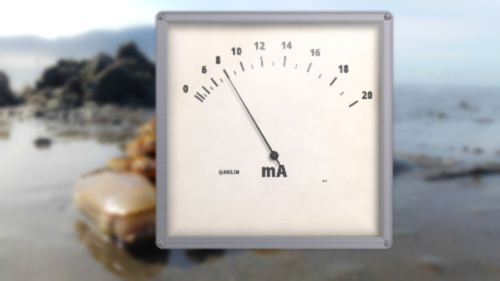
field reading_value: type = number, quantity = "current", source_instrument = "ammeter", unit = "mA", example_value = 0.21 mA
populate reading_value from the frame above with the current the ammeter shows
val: 8 mA
